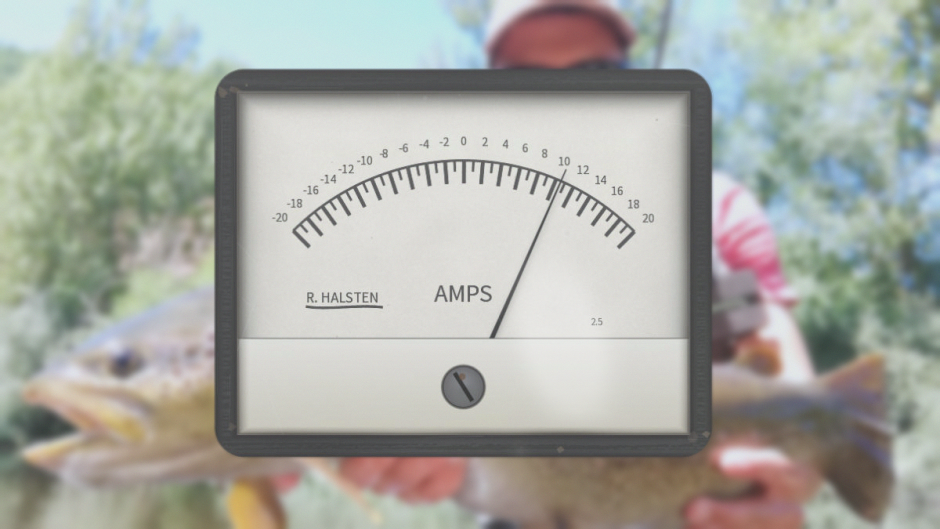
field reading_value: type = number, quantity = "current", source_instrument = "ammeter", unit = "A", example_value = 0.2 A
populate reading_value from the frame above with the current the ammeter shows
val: 10.5 A
